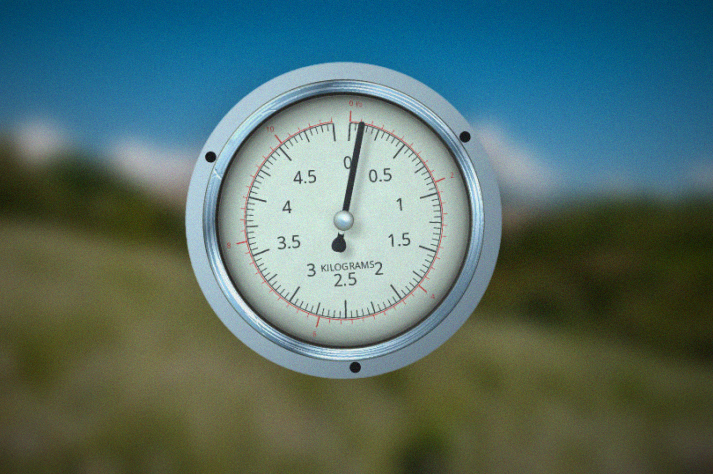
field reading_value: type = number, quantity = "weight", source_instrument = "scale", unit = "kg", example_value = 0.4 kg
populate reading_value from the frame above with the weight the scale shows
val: 0.1 kg
